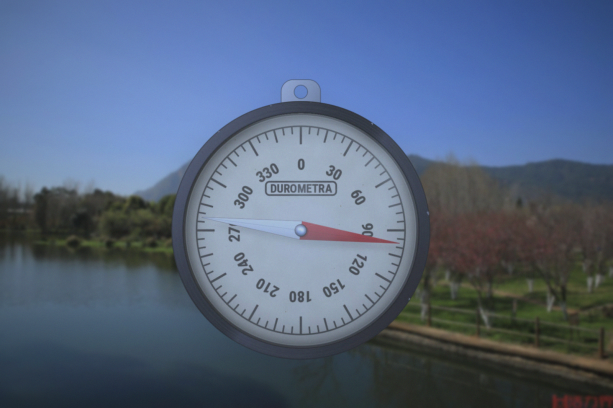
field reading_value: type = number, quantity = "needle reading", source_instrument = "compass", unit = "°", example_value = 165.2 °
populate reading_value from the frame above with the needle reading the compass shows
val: 97.5 °
